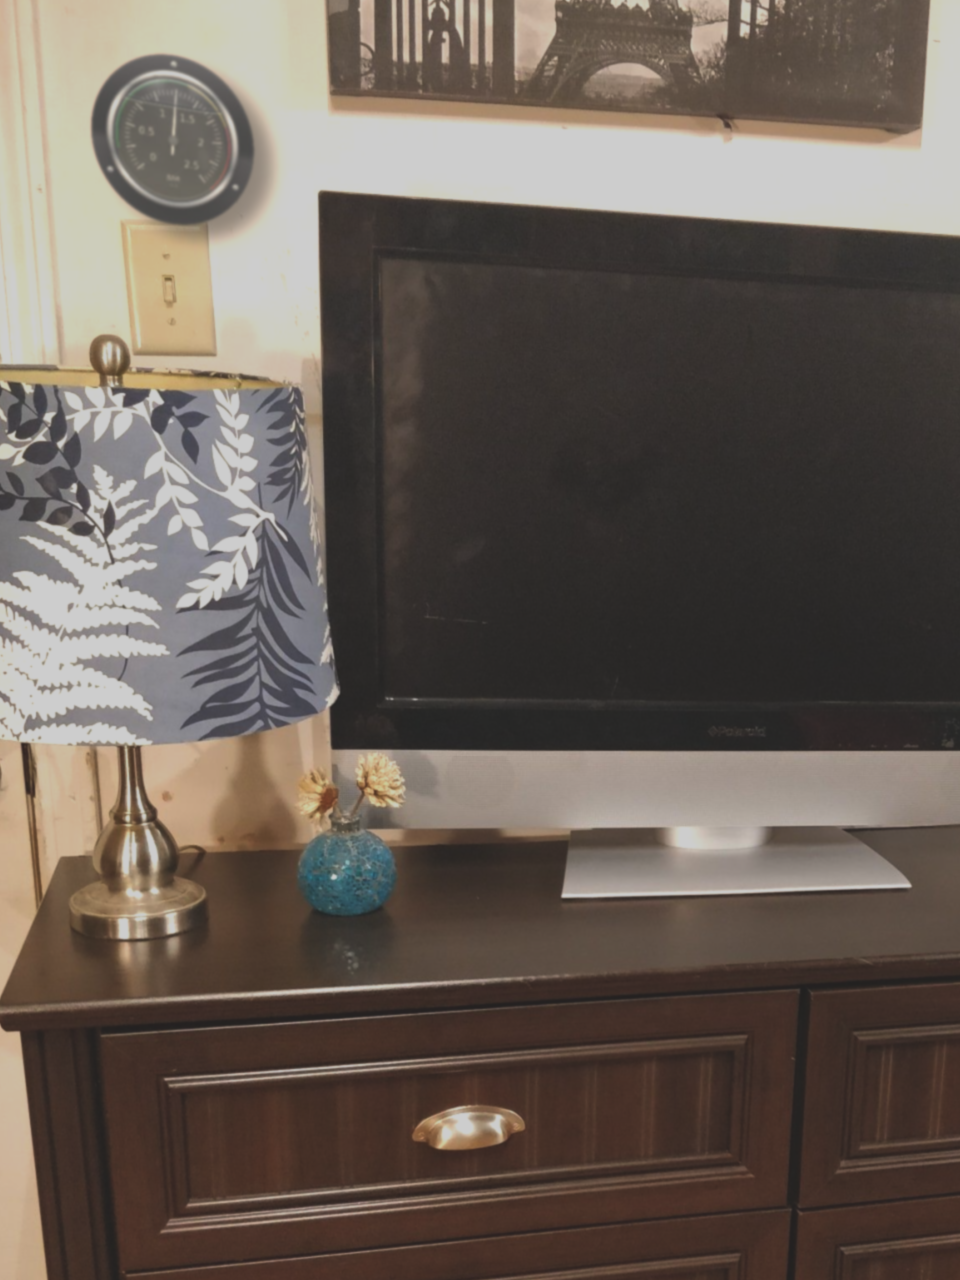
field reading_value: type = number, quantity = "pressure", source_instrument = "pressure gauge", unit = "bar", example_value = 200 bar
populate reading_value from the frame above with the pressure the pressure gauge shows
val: 1.25 bar
